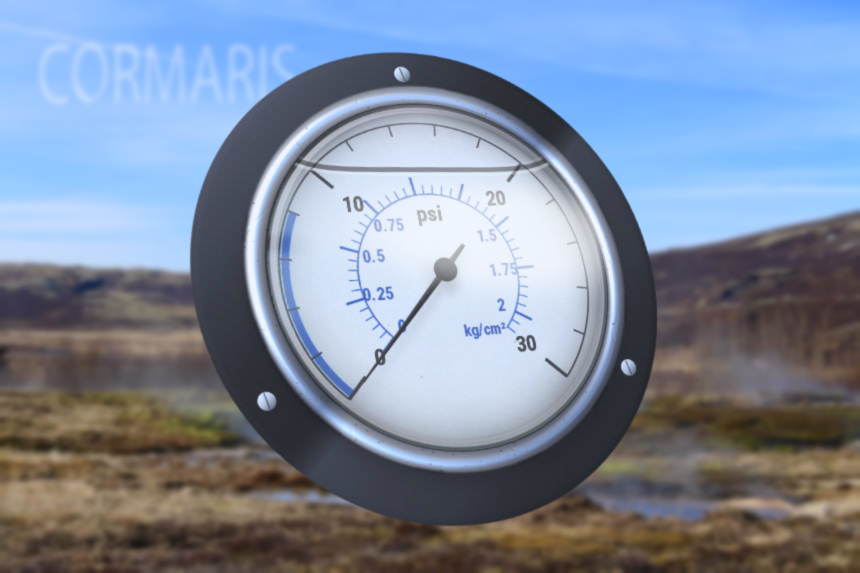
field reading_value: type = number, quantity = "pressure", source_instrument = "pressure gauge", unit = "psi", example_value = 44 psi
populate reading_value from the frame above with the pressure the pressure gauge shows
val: 0 psi
